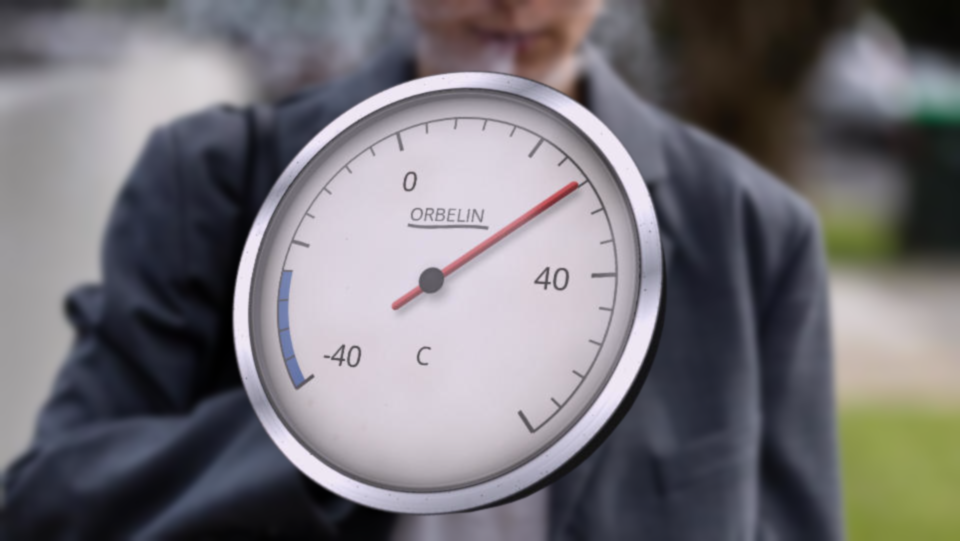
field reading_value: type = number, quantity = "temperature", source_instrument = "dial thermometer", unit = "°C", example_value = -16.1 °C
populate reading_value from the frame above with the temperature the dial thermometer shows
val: 28 °C
